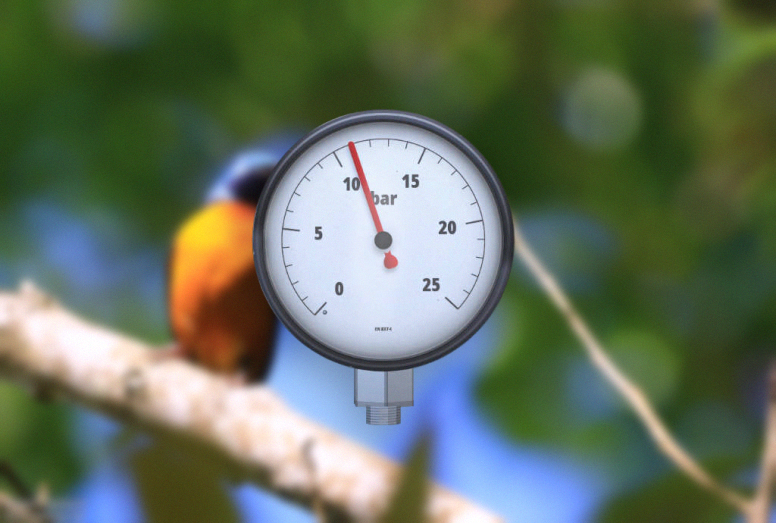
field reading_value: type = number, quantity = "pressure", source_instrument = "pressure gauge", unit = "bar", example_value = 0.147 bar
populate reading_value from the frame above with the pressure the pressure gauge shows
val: 11 bar
